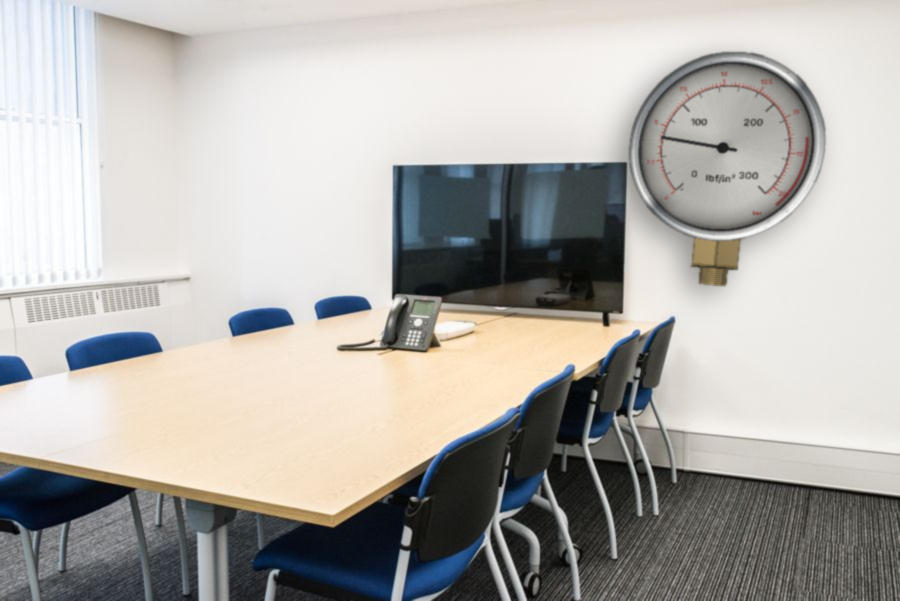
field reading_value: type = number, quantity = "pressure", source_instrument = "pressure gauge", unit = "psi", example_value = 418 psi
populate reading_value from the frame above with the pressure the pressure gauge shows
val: 60 psi
